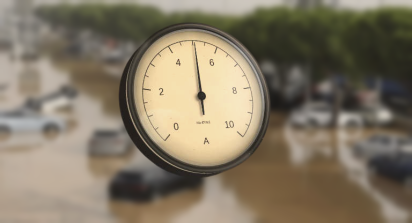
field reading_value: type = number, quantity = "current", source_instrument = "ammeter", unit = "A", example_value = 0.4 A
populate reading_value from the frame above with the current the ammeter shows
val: 5 A
